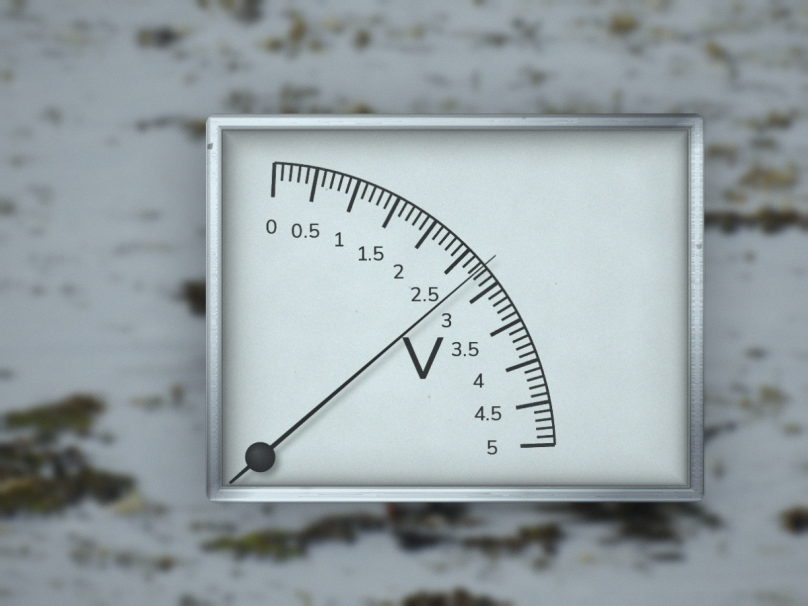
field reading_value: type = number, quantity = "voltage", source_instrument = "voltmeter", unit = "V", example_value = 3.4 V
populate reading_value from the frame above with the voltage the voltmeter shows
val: 2.75 V
